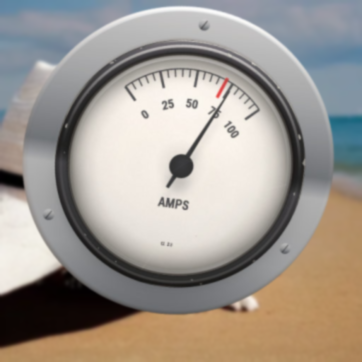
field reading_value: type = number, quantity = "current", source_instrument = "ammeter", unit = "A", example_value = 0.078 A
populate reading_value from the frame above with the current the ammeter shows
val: 75 A
